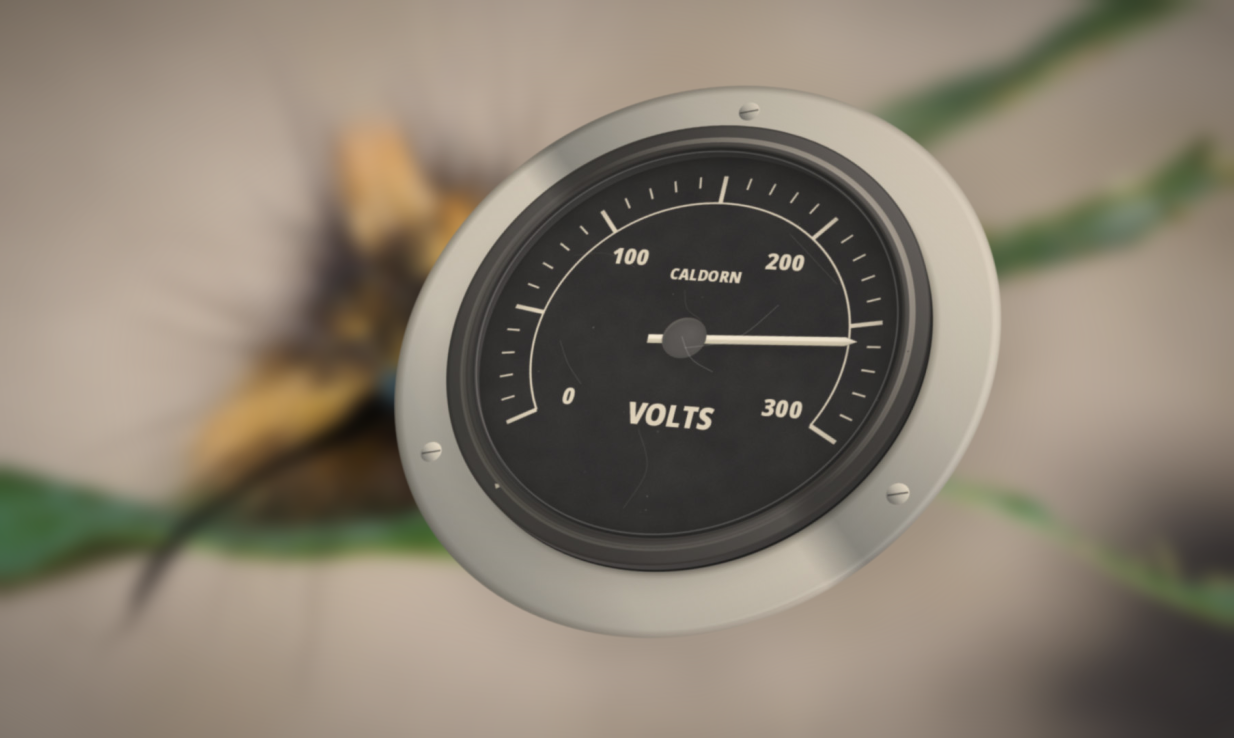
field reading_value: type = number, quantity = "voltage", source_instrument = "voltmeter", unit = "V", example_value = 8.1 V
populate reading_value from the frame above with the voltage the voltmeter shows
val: 260 V
